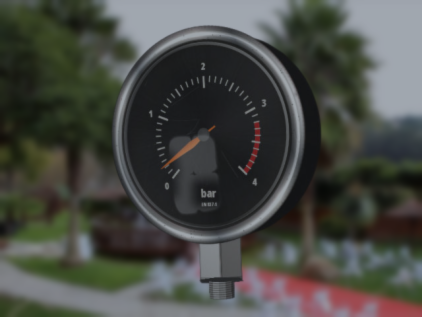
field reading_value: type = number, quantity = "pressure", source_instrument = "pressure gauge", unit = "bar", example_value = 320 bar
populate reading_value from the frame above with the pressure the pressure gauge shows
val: 0.2 bar
